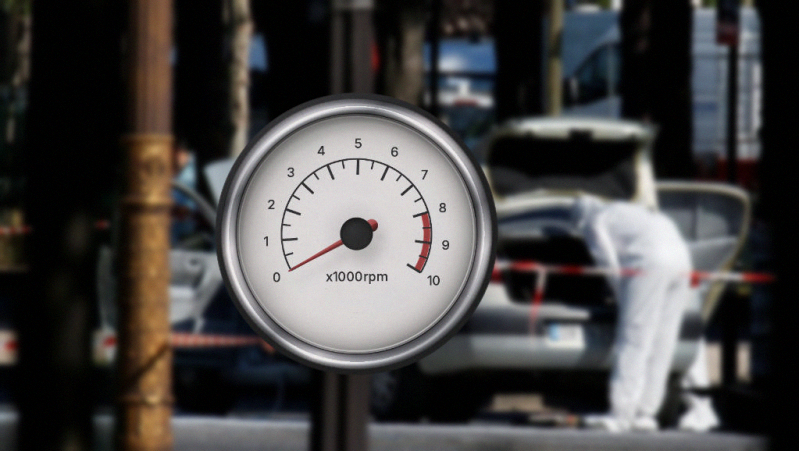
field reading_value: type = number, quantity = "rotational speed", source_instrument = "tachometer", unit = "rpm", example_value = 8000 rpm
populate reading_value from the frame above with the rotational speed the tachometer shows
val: 0 rpm
